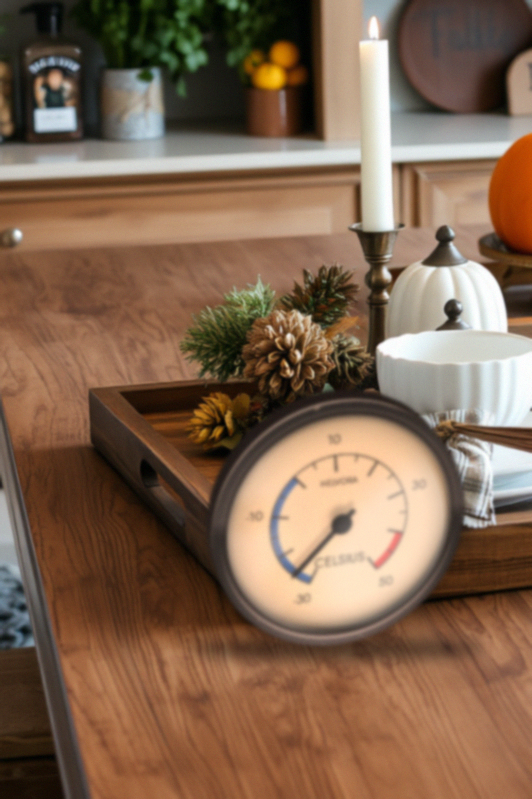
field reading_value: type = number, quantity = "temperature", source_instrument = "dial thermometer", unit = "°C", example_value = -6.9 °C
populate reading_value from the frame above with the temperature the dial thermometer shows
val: -25 °C
